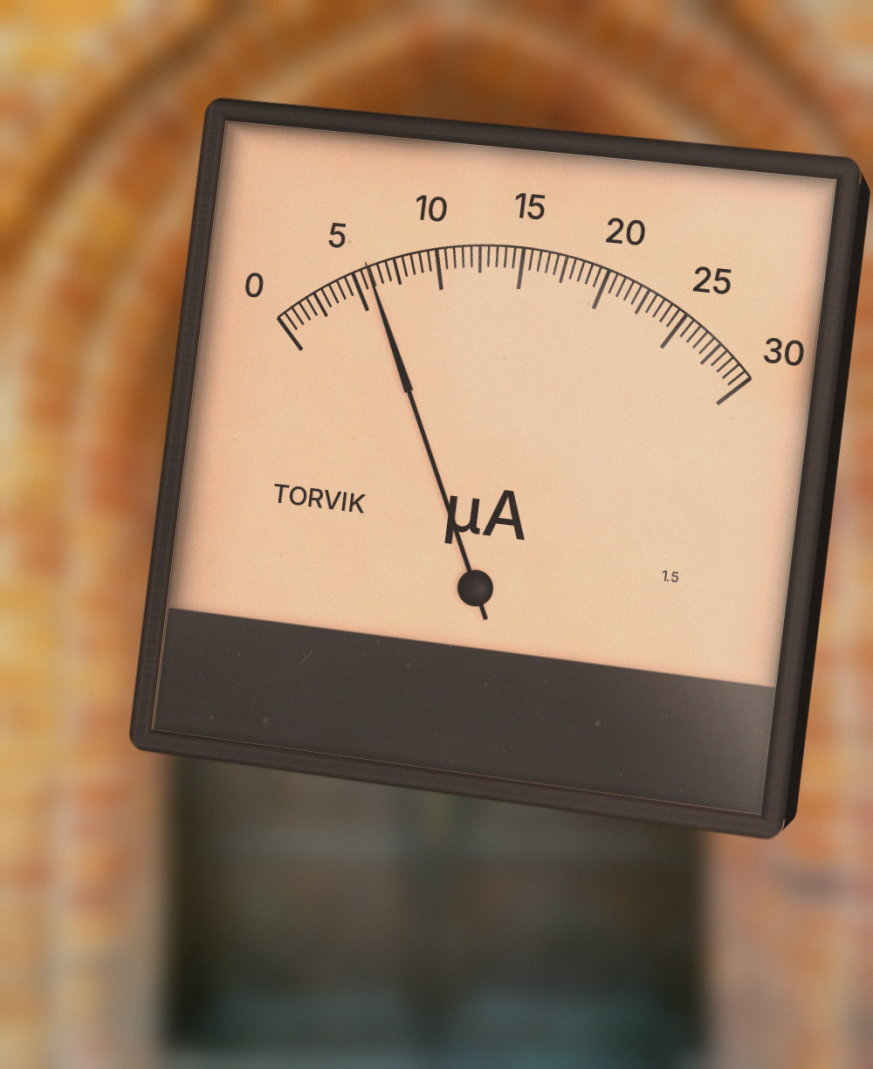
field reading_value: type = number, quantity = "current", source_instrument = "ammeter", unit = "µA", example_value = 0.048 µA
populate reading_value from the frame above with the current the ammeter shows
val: 6 µA
